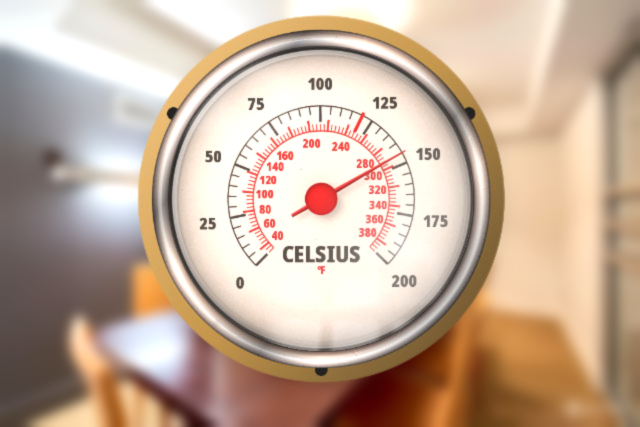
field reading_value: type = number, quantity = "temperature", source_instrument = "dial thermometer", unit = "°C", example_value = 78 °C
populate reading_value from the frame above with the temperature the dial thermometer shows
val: 145 °C
